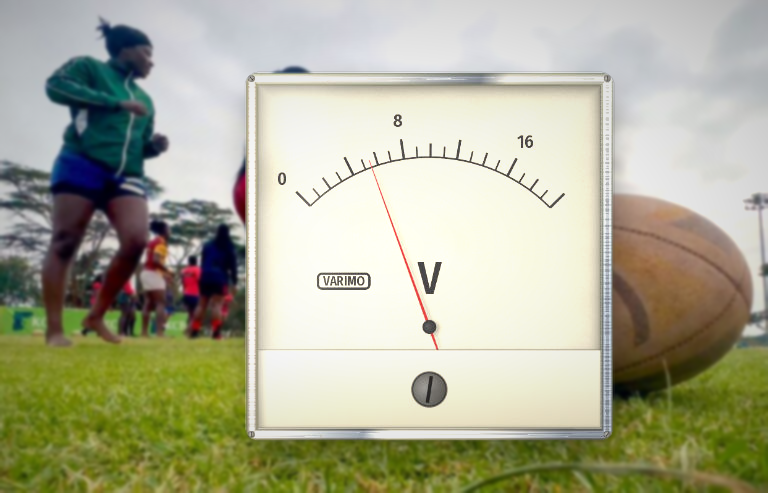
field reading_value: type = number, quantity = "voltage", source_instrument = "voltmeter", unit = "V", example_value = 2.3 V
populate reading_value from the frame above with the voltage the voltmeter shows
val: 5.5 V
